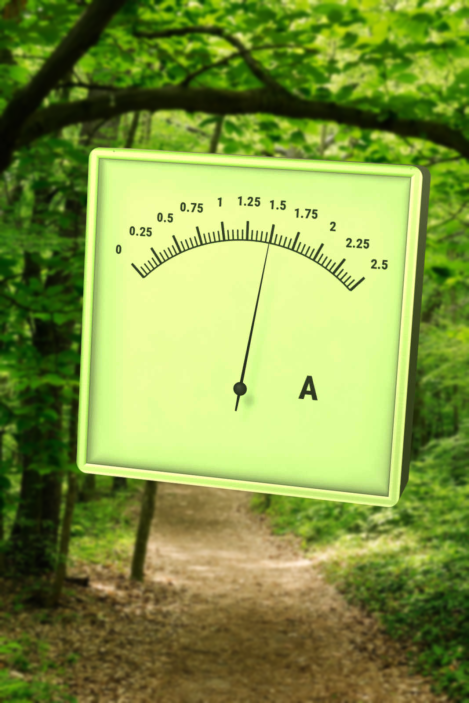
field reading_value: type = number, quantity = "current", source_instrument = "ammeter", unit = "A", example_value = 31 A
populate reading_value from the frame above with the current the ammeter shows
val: 1.5 A
